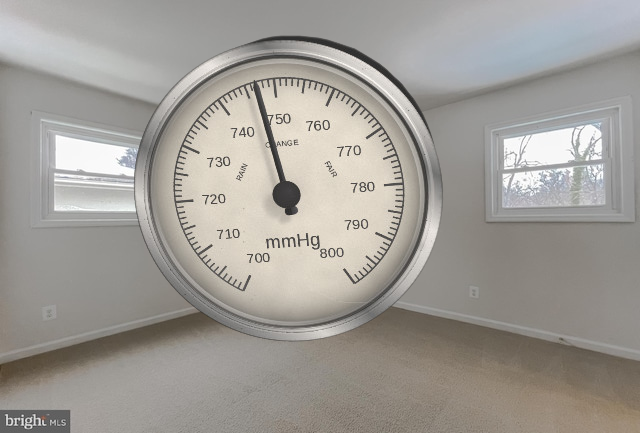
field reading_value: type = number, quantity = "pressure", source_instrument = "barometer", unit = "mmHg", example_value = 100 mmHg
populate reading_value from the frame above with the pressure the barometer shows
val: 747 mmHg
